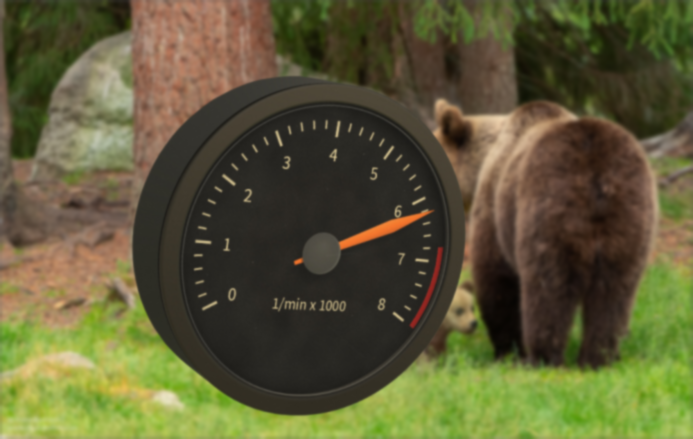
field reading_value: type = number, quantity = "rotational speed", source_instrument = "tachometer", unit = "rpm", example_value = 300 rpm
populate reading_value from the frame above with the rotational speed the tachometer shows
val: 6200 rpm
